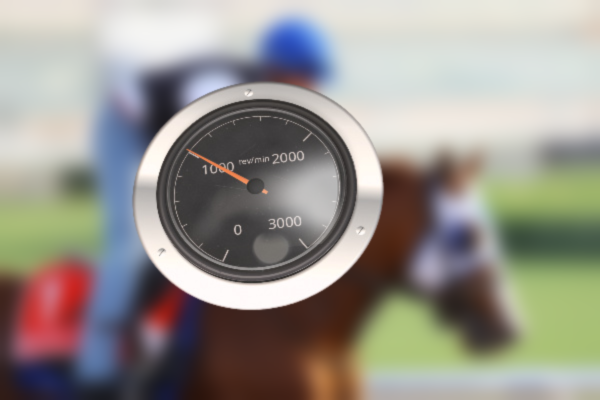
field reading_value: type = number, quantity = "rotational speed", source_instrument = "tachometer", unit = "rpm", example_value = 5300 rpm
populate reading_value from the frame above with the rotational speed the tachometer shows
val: 1000 rpm
